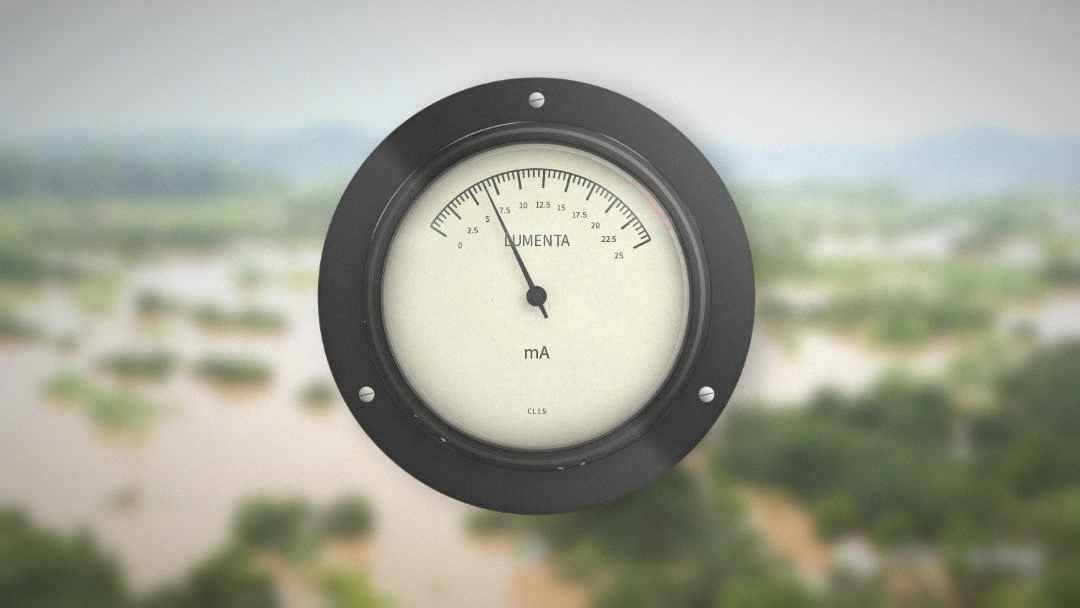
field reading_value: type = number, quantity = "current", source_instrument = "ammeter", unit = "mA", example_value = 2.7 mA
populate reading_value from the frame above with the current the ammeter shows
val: 6.5 mA
